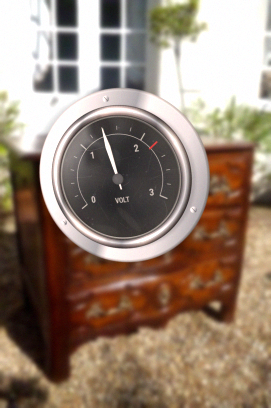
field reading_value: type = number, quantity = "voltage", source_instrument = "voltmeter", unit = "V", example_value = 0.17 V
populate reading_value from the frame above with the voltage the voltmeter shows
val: 1.4 V
